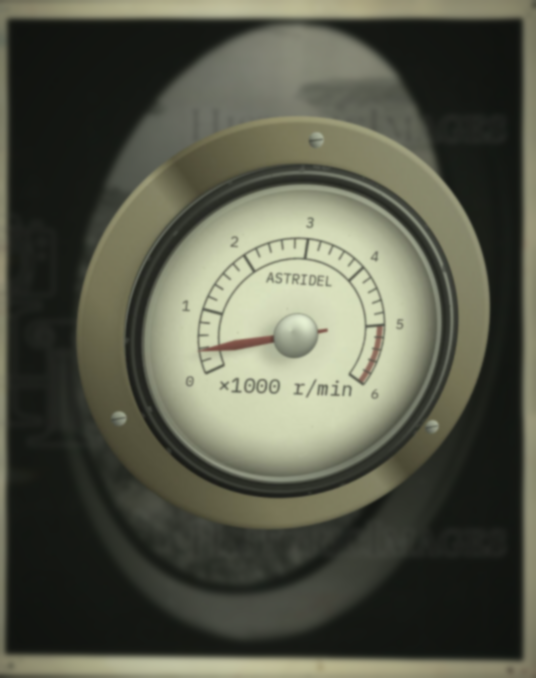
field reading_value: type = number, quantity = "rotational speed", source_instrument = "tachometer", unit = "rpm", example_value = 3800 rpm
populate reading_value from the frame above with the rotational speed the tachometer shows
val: 400 rpm
